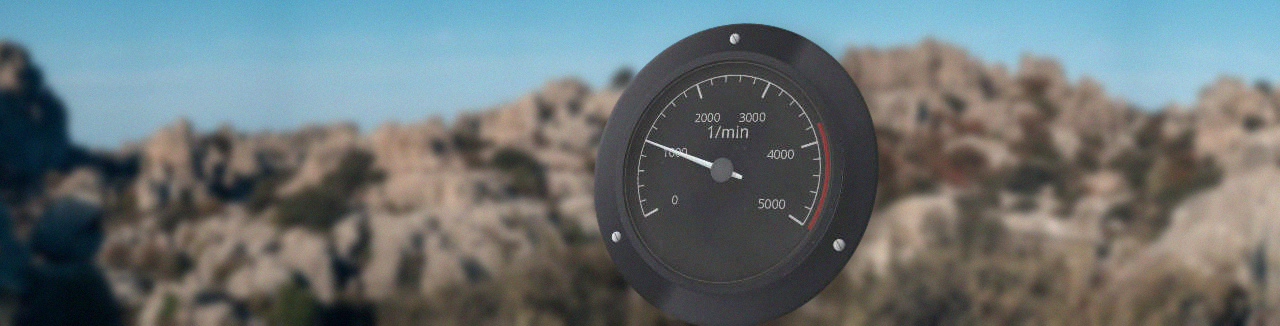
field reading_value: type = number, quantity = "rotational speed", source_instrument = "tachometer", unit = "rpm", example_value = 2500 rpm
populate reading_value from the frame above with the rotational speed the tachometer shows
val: 1000 rpm
